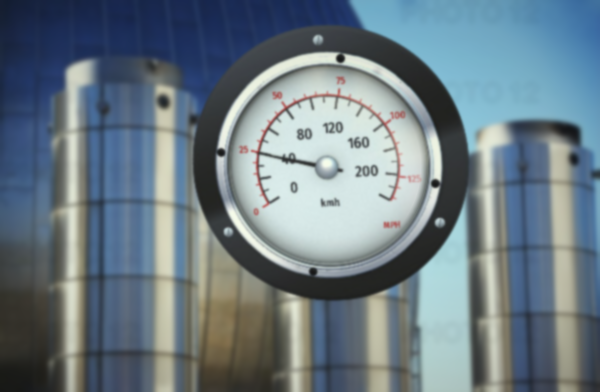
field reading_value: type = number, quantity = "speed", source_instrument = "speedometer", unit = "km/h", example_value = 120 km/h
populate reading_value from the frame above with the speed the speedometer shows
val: 40 km/h
